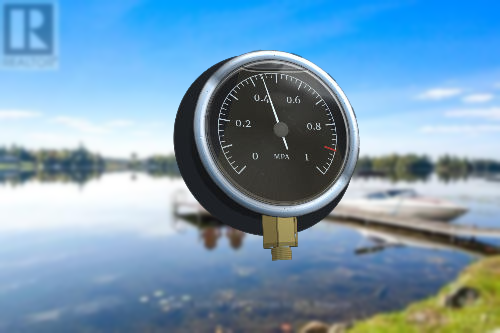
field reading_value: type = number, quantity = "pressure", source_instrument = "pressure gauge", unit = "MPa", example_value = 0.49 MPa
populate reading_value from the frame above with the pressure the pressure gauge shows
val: 0.44 MPa
